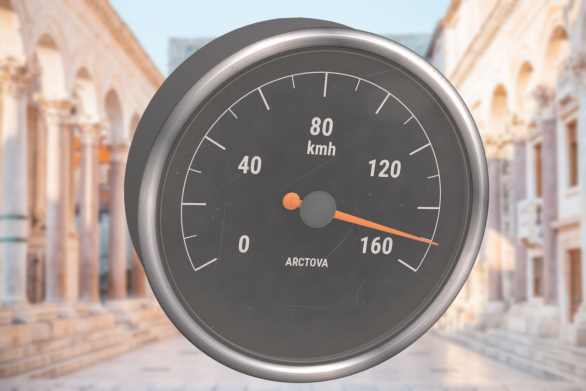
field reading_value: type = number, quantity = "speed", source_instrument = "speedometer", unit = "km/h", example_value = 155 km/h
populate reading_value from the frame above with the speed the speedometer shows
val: 150 km/h
